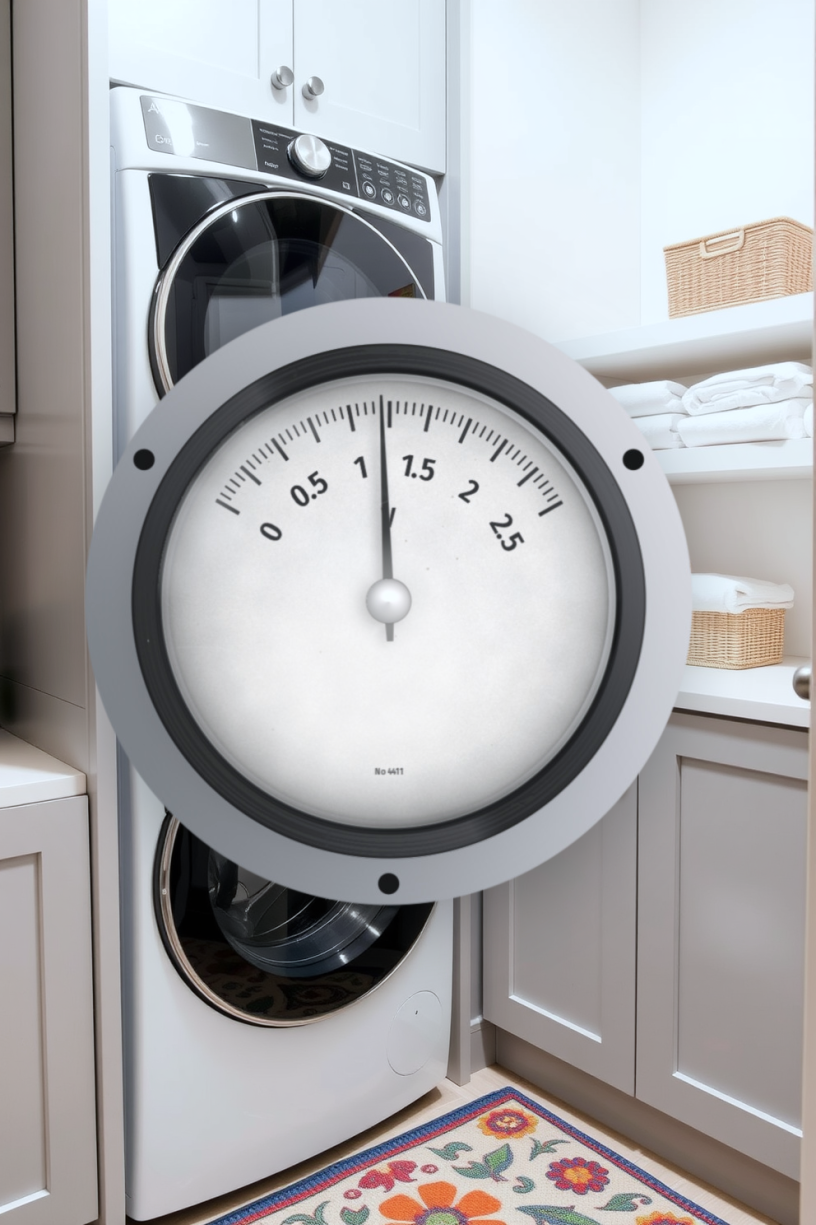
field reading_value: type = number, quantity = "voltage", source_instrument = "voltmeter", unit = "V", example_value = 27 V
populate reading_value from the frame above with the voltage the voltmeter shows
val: 1.2 V
